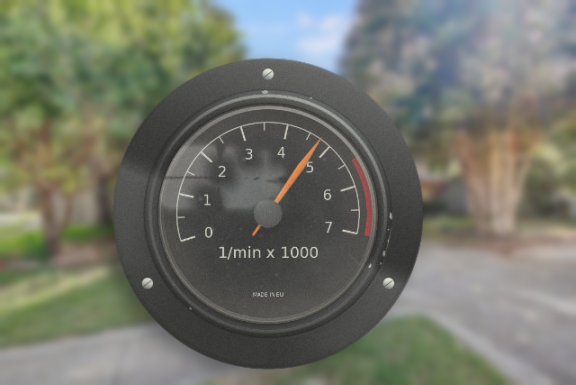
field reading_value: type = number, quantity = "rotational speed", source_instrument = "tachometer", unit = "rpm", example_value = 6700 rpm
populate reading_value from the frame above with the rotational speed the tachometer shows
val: 4750 rpm
